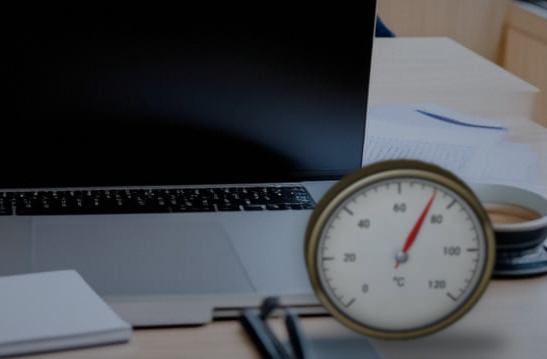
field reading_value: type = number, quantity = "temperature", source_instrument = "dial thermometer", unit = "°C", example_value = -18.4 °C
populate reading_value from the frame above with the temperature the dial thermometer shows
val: 72 °C
